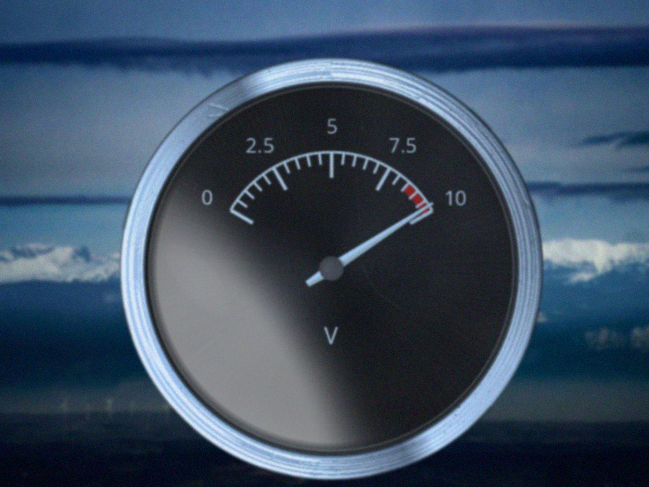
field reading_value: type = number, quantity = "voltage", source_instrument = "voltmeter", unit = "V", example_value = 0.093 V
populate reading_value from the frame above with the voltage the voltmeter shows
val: 9.75 V
